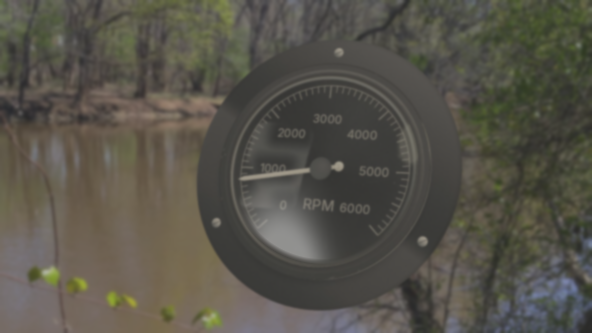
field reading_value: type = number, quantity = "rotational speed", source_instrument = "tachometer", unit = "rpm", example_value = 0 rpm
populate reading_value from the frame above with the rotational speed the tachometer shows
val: 800 rpm
